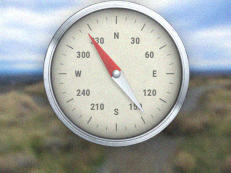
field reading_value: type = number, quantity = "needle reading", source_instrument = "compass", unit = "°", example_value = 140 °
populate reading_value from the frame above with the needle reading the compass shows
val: 325 °
